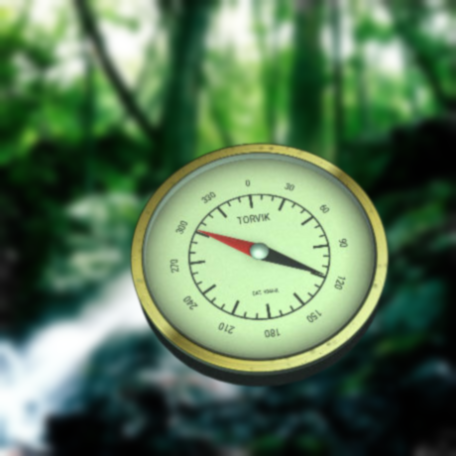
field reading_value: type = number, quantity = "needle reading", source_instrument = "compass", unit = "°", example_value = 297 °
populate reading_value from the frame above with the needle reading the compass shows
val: 300 °
